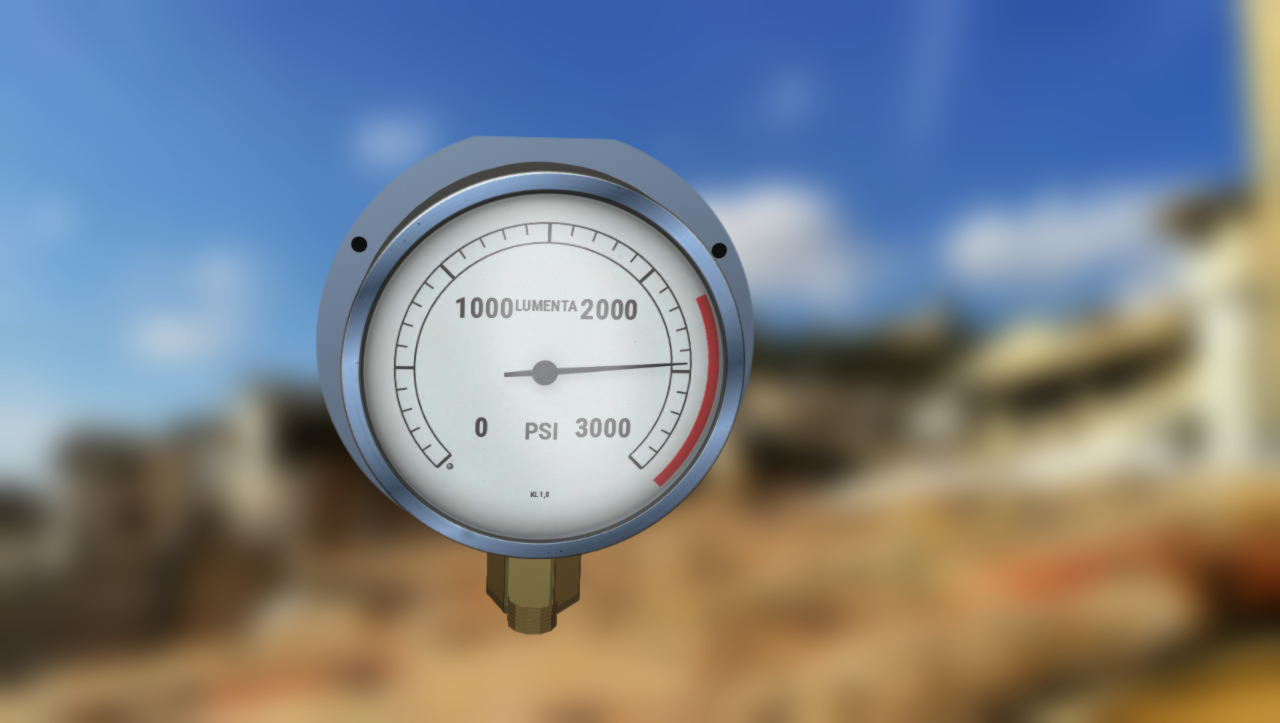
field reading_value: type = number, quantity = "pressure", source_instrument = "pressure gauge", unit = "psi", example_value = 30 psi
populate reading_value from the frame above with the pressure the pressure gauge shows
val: 2450 psi
